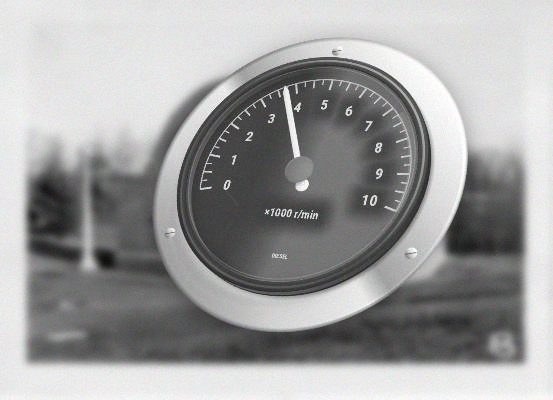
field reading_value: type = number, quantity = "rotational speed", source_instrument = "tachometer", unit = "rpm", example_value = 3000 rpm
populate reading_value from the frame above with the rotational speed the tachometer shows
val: 3750 rpm
